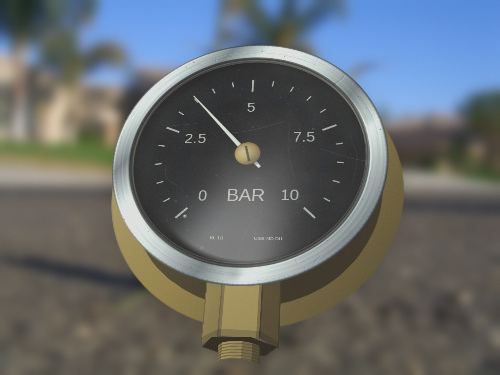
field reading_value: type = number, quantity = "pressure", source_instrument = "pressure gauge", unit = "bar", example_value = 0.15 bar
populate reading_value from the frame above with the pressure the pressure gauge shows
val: 3.5 bar
